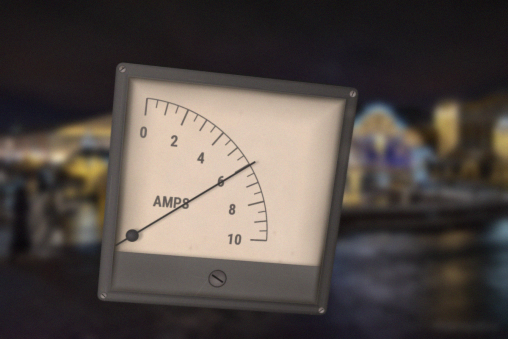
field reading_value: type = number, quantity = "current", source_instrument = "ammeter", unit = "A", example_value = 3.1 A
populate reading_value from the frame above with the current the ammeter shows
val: 6 A
